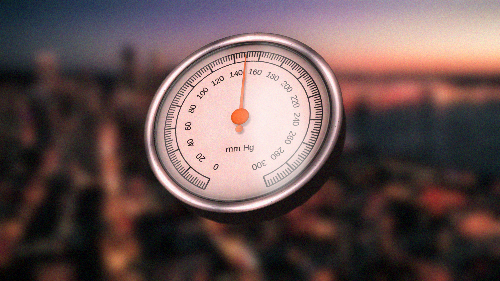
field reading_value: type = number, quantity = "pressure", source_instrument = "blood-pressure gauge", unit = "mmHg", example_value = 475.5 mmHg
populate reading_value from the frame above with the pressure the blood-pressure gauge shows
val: 150 mmHg
